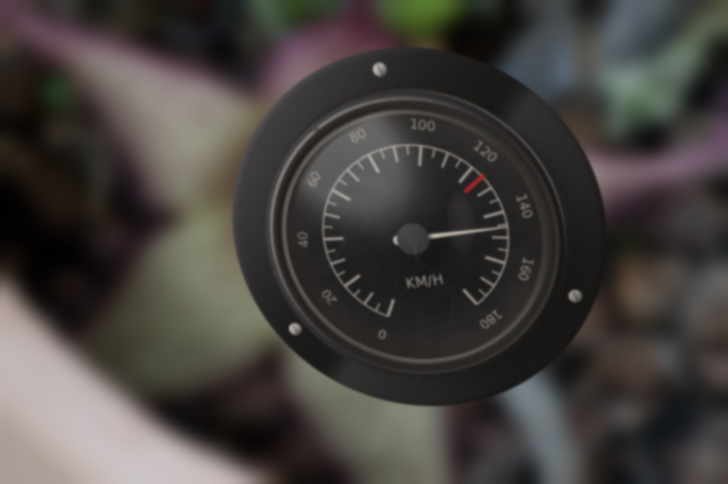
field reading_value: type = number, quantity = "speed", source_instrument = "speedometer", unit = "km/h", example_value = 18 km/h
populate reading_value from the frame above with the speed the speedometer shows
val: 145 km/h
